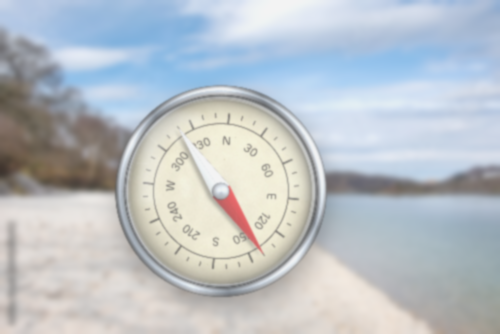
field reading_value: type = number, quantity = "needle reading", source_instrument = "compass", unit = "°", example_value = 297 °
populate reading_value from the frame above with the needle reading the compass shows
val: 140 °
